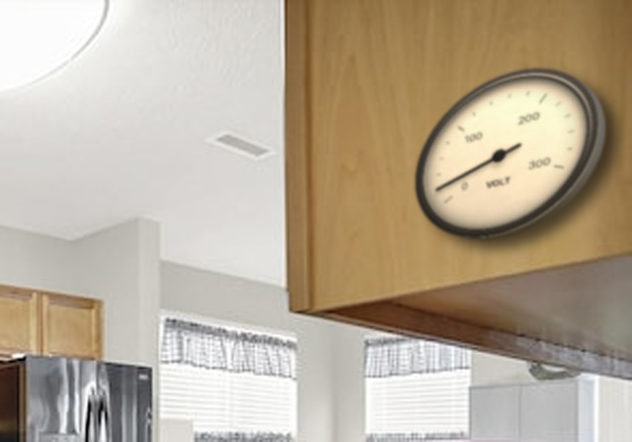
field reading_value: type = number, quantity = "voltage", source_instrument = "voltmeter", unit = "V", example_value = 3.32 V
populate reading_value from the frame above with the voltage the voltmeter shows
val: 20 V
